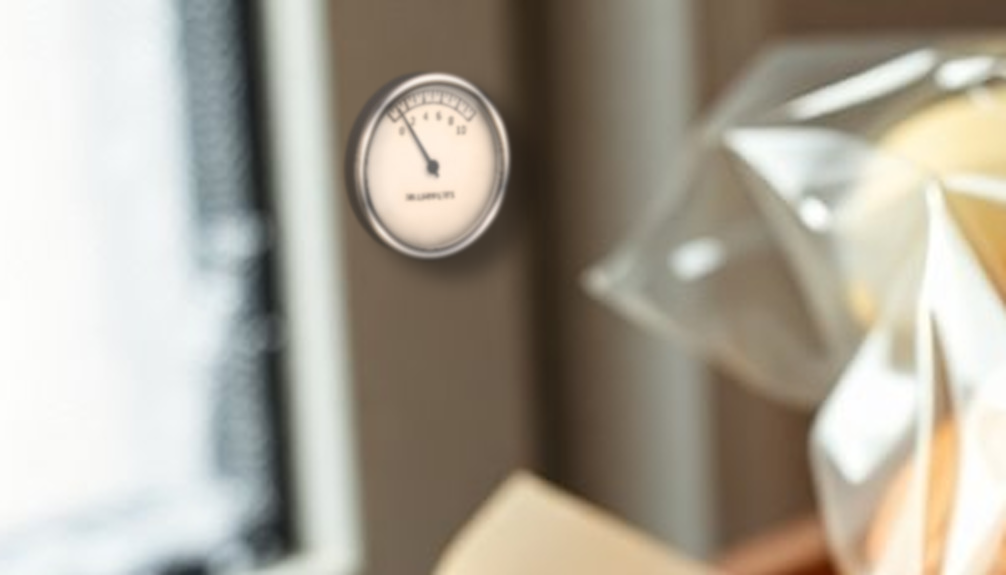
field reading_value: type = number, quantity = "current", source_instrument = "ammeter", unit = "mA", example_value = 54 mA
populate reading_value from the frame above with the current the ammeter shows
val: 1 mA
